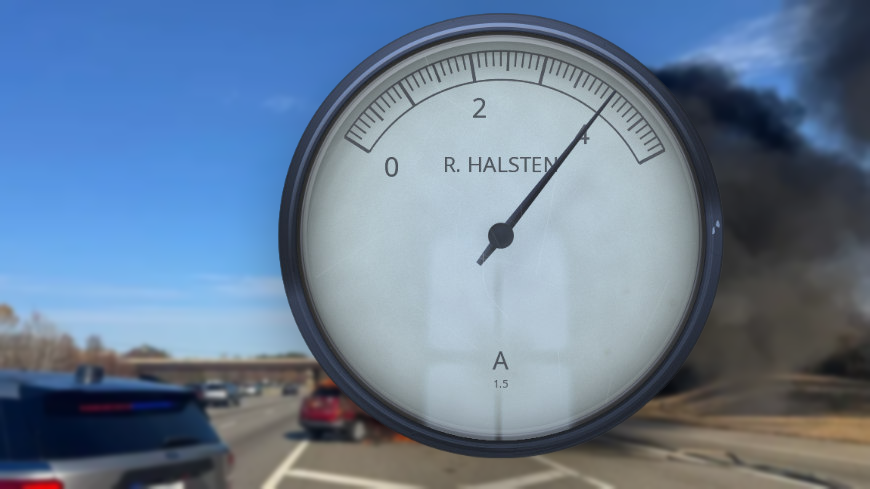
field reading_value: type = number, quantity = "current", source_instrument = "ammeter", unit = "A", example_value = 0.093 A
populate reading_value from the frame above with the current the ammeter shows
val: 4 A
